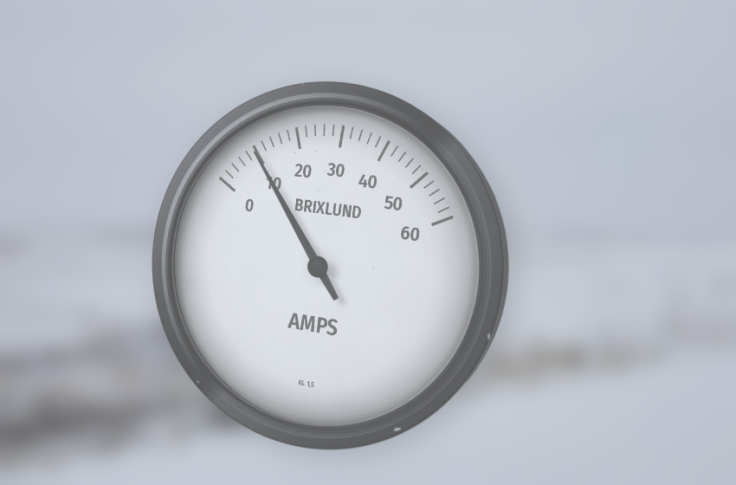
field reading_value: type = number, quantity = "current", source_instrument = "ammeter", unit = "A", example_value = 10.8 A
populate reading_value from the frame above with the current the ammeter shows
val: 10 A
